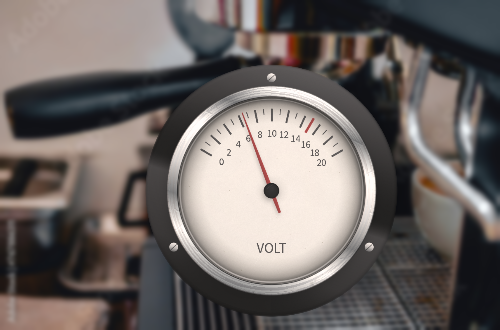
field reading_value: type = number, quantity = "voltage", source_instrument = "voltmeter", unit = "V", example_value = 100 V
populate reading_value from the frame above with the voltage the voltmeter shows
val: 6.5 V
